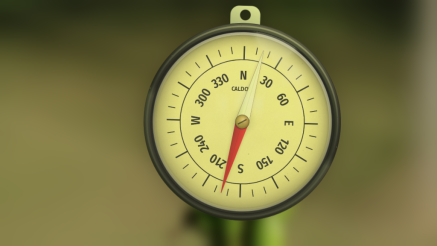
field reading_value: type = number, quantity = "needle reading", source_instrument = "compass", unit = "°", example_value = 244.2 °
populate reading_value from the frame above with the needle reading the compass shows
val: 195 °
